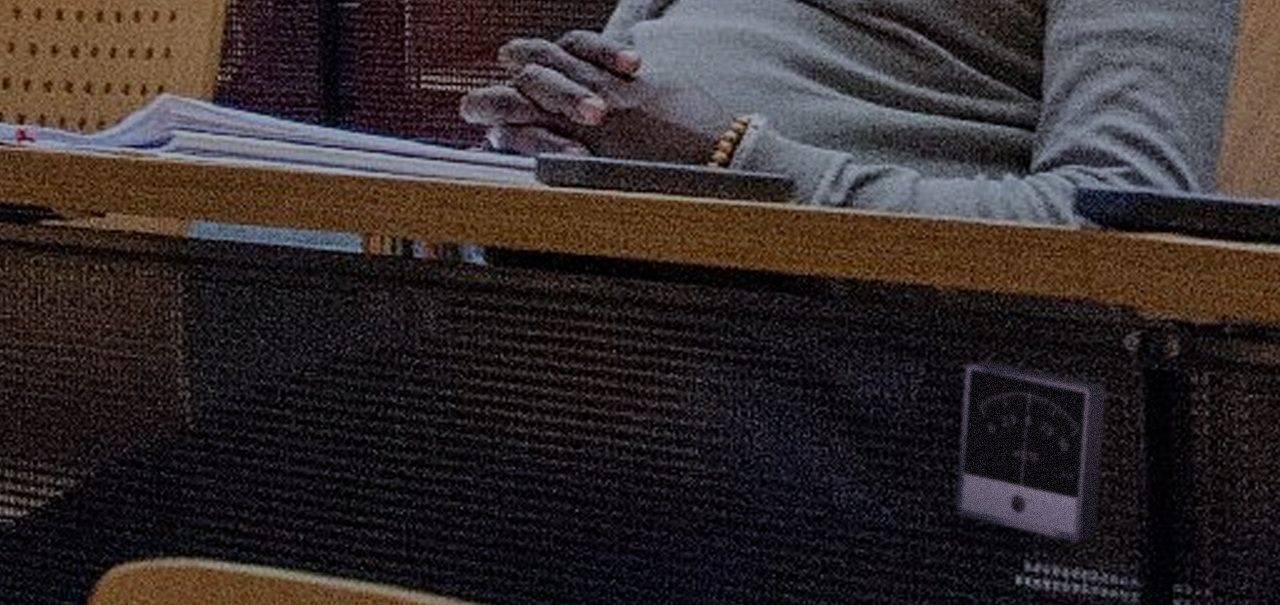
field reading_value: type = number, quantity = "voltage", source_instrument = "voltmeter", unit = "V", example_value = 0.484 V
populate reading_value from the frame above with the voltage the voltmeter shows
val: 5 V
